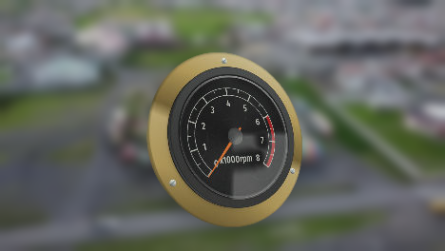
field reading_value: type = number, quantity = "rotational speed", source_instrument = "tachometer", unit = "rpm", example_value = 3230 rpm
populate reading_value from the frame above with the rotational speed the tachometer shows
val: 0 rpm
